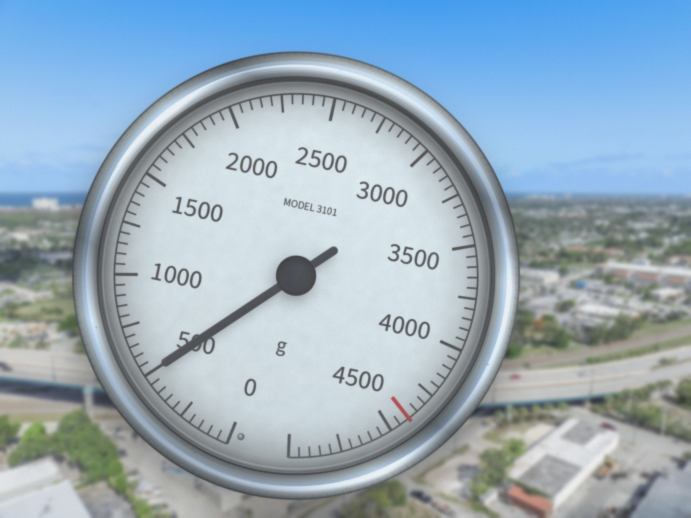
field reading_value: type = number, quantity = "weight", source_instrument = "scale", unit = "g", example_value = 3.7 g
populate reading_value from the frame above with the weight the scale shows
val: 500 g
